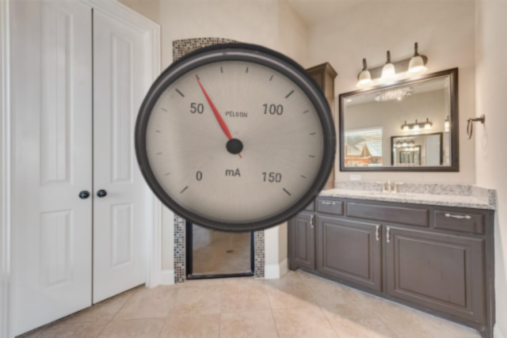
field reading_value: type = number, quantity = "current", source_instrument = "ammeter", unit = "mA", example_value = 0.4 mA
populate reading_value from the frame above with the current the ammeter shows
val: 60 mA
